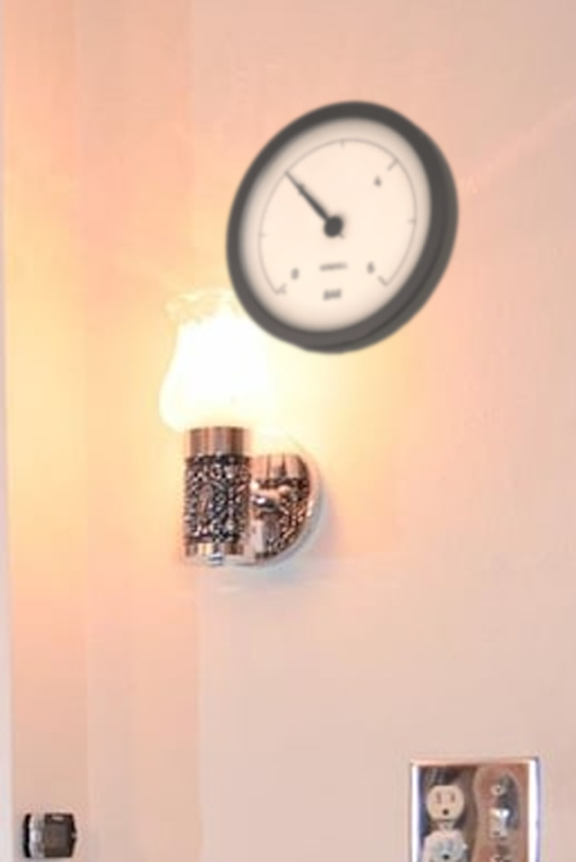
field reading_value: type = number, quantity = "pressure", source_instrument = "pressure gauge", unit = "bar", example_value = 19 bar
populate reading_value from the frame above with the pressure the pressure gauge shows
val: 2 bar
